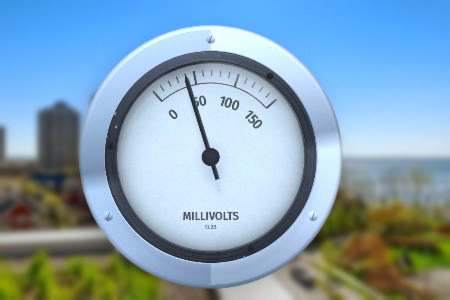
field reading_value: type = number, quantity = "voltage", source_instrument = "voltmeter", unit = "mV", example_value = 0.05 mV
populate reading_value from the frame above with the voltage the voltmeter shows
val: 40 mV
